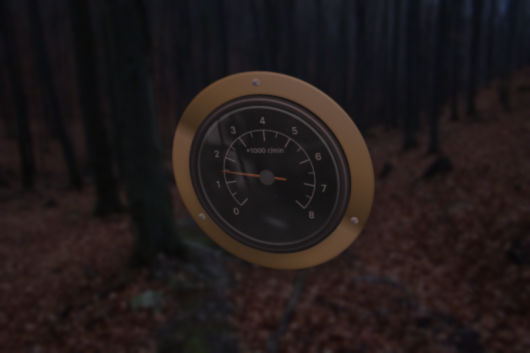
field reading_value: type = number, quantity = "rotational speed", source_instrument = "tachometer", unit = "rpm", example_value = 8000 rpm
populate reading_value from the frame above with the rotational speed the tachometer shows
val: 1500 rpm
